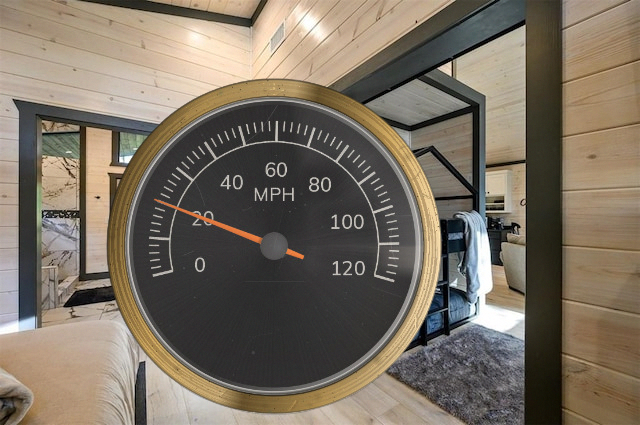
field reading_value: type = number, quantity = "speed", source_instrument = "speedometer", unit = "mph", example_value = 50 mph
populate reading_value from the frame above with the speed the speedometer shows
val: 20 mph
